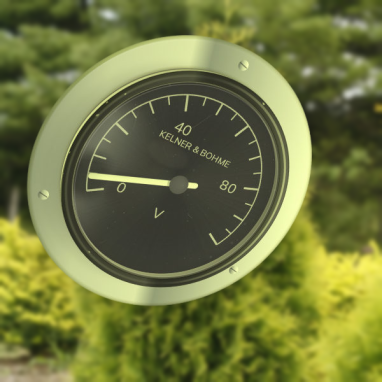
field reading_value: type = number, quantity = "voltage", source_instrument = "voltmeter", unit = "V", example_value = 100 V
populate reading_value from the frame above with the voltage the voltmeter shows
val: 5 V
